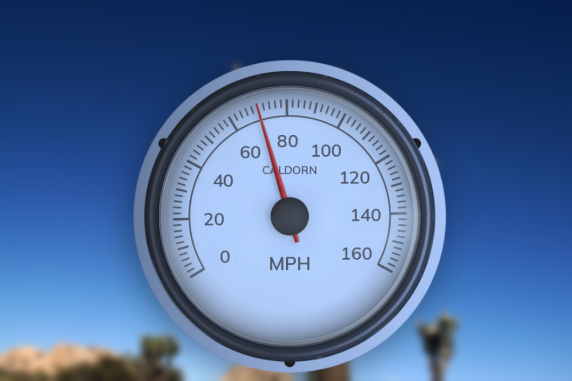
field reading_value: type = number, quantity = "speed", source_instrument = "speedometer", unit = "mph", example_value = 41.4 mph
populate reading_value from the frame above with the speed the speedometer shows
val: 70 mph
